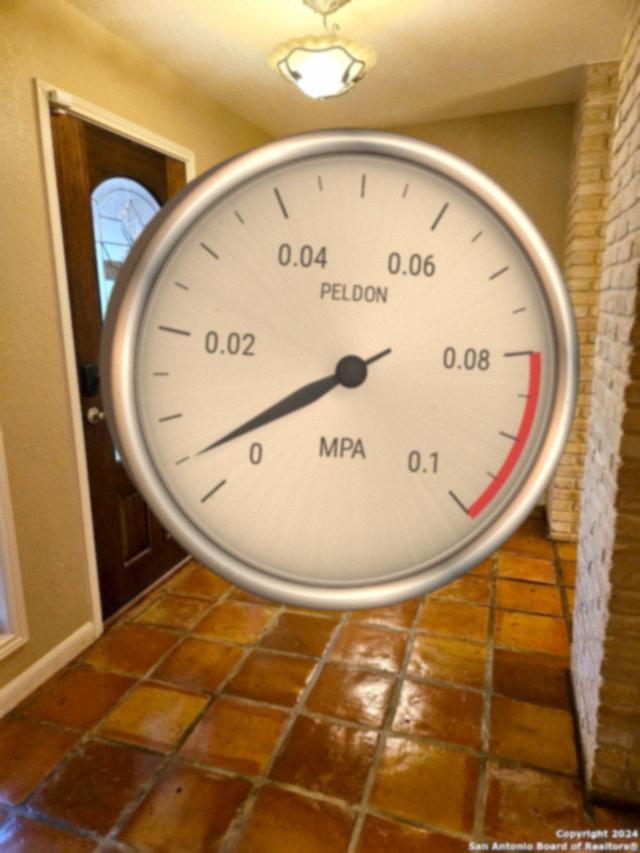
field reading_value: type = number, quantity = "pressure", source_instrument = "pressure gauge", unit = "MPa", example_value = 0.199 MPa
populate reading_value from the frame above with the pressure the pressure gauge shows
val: 0.005 MPa
